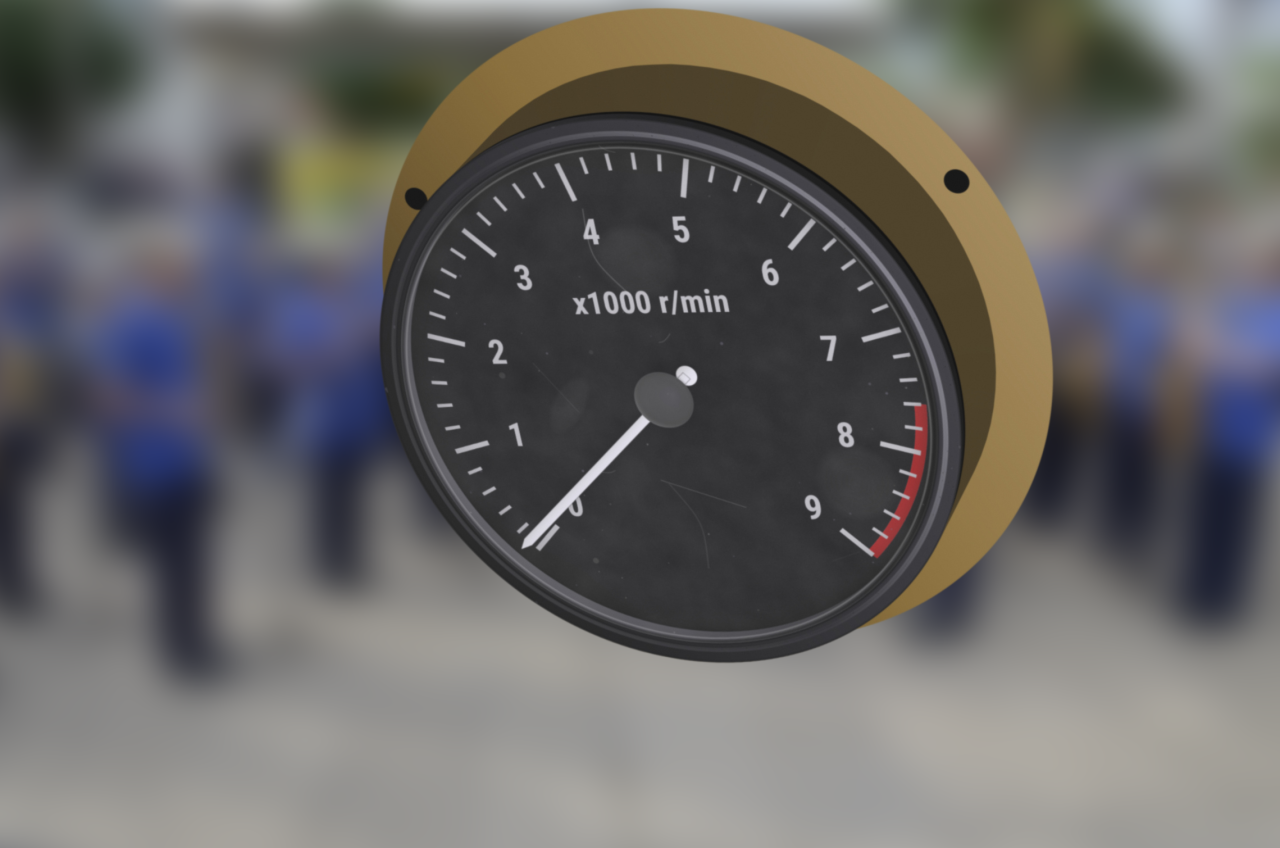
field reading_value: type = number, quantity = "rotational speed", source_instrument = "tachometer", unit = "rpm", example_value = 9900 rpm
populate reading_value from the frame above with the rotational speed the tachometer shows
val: 100 rpm
